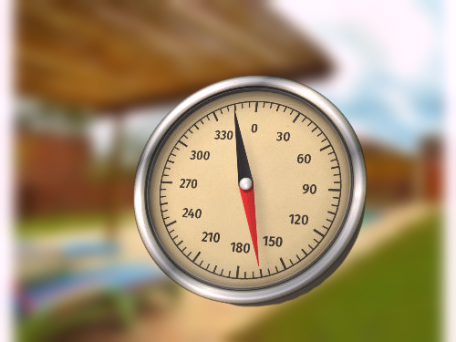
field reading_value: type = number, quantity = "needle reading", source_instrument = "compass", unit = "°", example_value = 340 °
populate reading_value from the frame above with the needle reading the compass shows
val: 165 °
